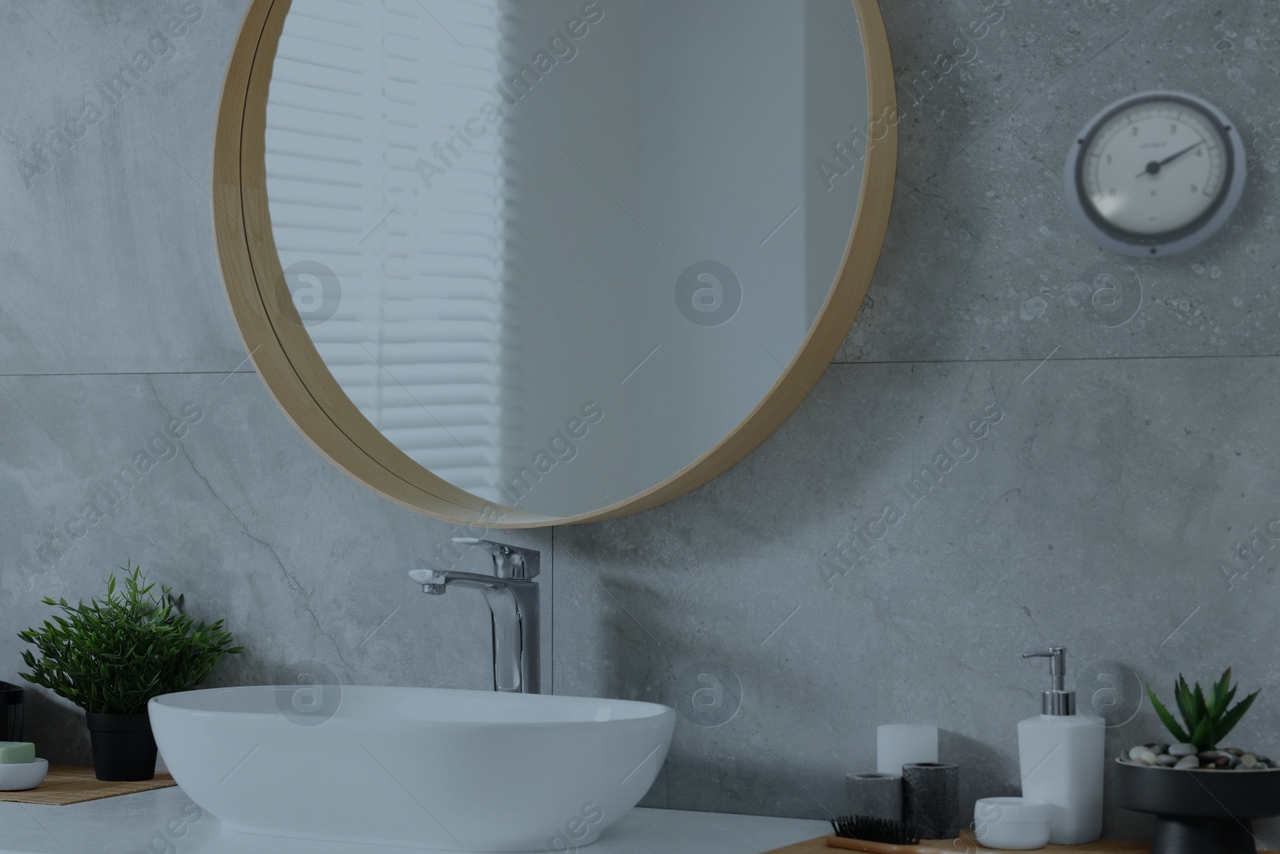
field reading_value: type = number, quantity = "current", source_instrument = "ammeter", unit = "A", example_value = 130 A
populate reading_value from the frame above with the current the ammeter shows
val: 3.8 A
